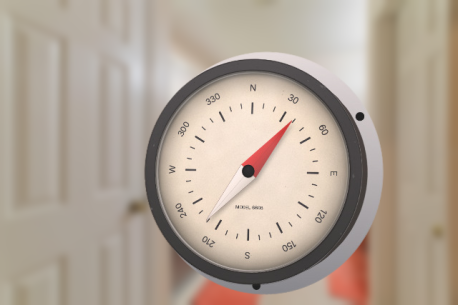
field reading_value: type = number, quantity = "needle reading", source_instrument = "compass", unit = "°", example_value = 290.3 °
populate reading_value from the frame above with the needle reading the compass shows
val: 40 °
